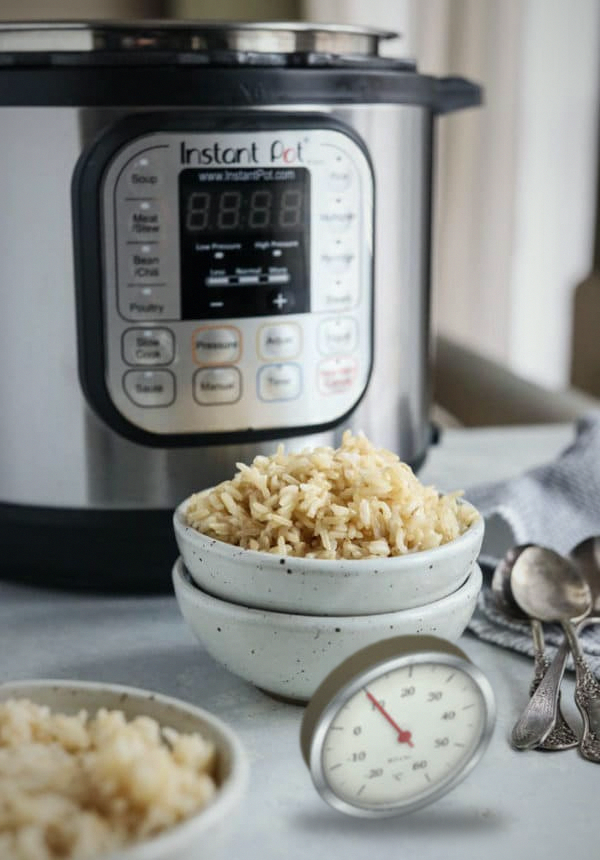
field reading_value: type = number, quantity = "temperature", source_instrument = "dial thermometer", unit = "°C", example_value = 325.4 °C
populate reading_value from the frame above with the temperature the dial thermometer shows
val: 10 °C
